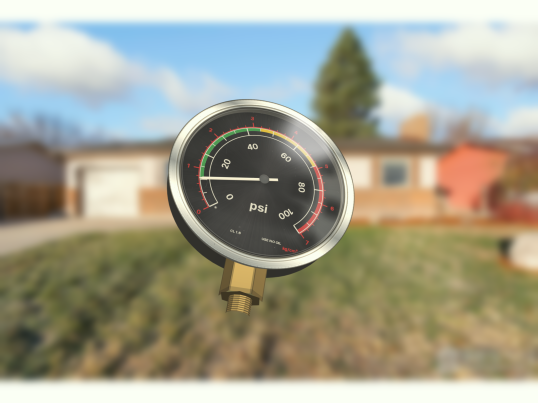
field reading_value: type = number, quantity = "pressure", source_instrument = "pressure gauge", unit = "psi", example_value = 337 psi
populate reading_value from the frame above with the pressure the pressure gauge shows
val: 10 psi
